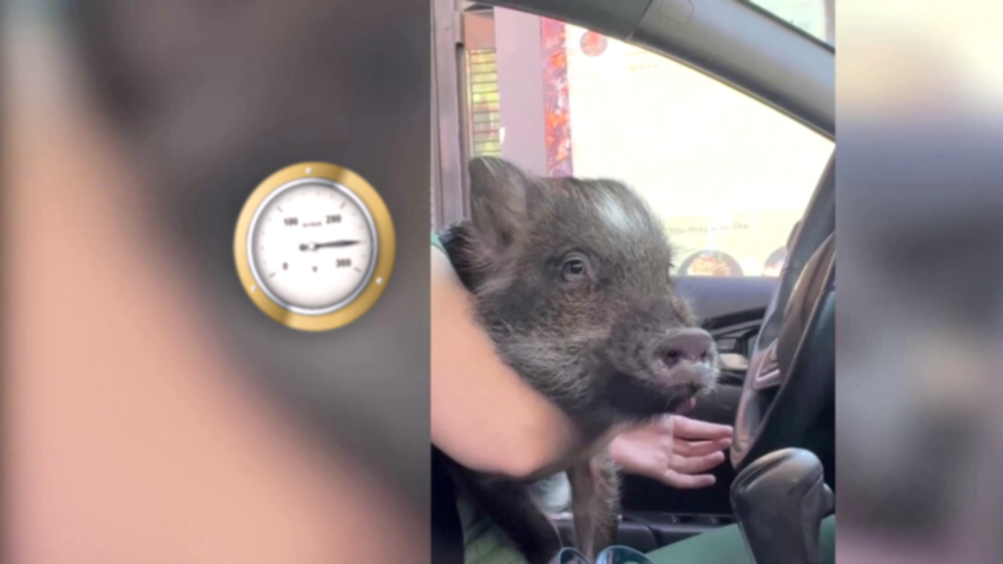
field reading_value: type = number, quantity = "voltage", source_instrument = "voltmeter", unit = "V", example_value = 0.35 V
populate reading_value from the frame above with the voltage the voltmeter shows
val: 260 V
